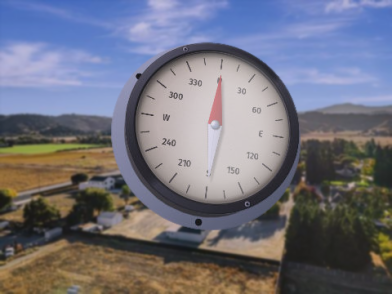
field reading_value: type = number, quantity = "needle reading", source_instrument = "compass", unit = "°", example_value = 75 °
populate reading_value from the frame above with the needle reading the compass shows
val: 0 °
